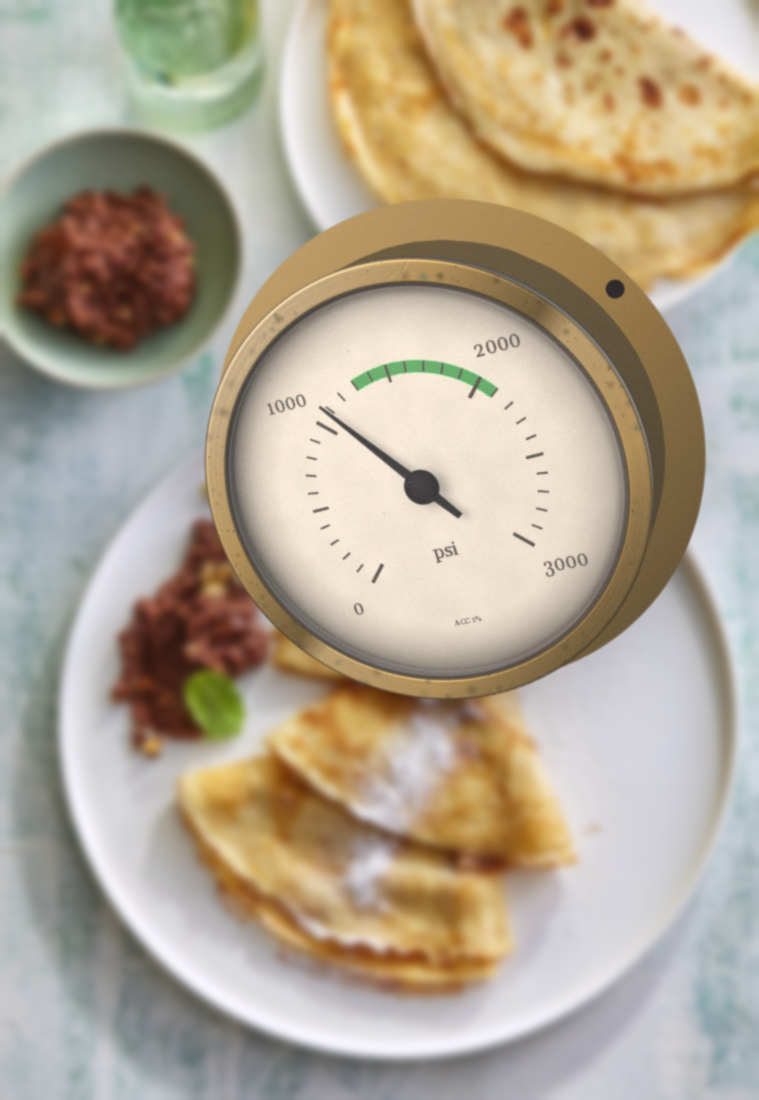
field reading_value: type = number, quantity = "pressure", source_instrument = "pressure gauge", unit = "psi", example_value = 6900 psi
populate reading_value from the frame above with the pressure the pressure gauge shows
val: 1100 psi
